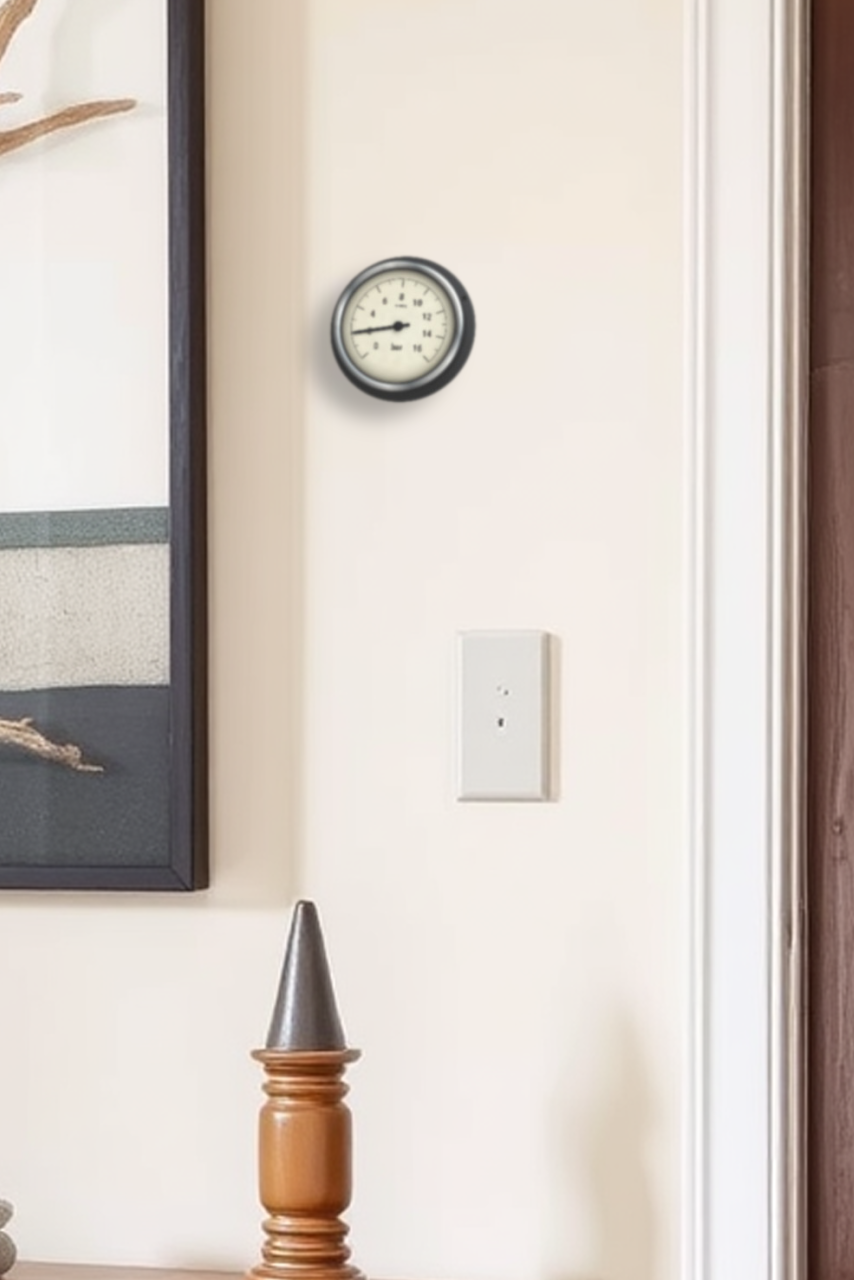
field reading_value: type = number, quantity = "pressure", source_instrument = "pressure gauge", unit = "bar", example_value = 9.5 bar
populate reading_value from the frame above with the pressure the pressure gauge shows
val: 2 bar
